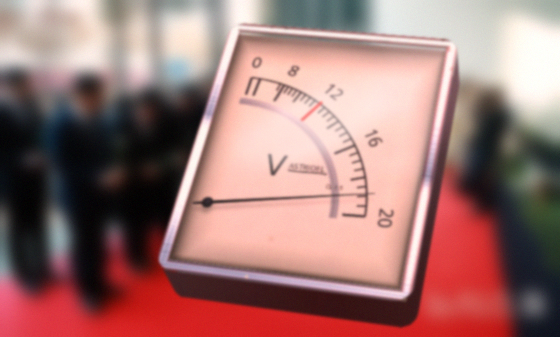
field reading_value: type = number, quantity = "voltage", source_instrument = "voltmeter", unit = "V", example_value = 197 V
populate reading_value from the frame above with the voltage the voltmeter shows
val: 19 V
